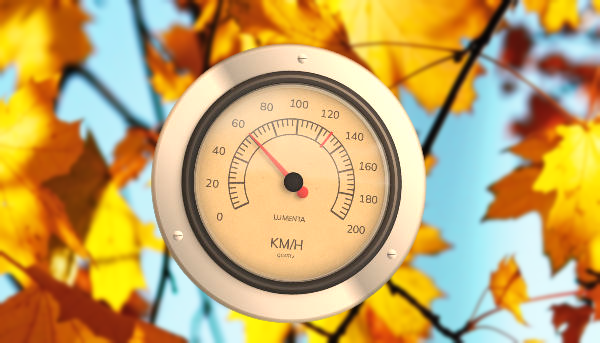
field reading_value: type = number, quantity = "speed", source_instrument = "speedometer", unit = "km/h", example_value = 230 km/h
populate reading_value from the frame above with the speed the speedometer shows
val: 60 km/h
